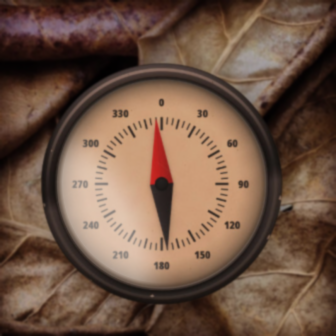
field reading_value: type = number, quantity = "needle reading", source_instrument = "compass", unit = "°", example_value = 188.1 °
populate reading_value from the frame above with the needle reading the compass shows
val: 355 °
